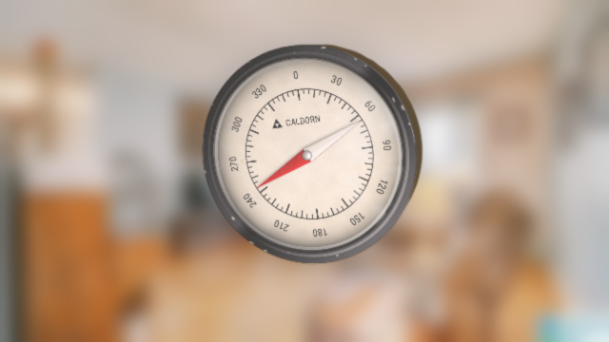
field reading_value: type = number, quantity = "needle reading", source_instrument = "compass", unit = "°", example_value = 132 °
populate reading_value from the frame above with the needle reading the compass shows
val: 245 °
